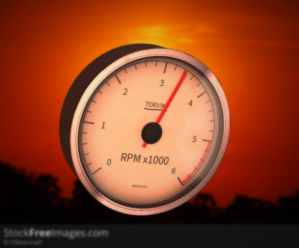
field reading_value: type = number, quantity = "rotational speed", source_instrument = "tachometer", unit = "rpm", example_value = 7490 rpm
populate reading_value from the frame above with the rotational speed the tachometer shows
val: 3400 rpm
